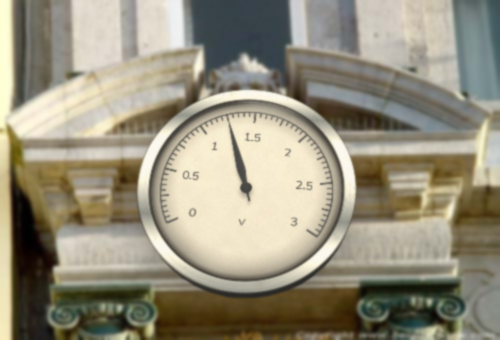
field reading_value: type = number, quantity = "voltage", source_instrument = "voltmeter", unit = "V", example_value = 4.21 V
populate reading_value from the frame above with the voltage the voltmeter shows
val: 1.25 V
